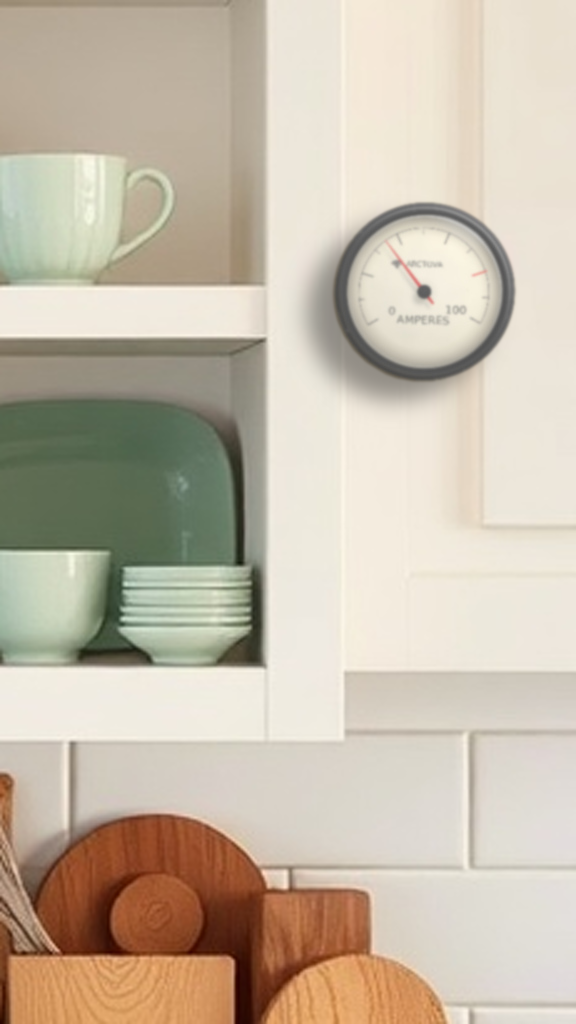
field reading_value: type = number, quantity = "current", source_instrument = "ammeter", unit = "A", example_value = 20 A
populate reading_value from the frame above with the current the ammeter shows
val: 35 A
